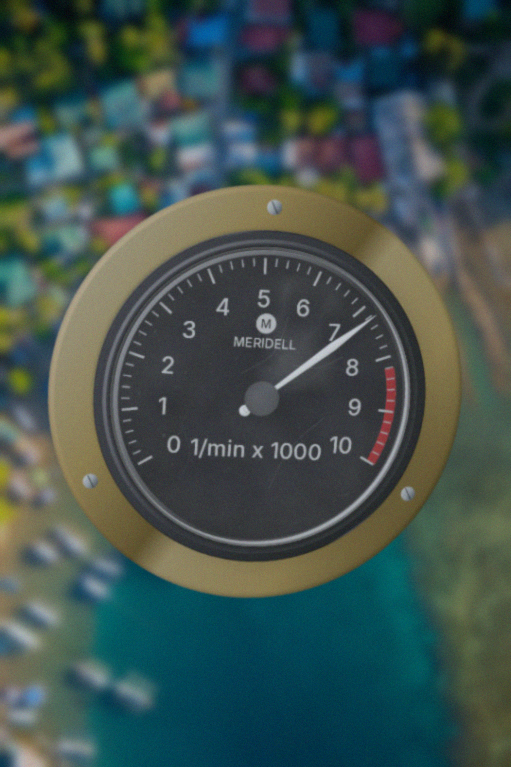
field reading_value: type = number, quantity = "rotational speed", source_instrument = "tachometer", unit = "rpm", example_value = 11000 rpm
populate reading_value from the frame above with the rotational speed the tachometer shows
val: 7200 rpm
